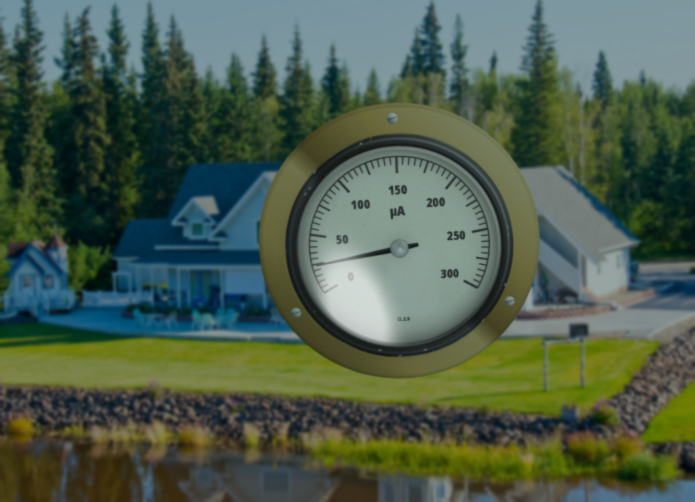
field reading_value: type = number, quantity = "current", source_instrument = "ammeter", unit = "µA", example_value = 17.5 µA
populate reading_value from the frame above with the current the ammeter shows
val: 25 µA
